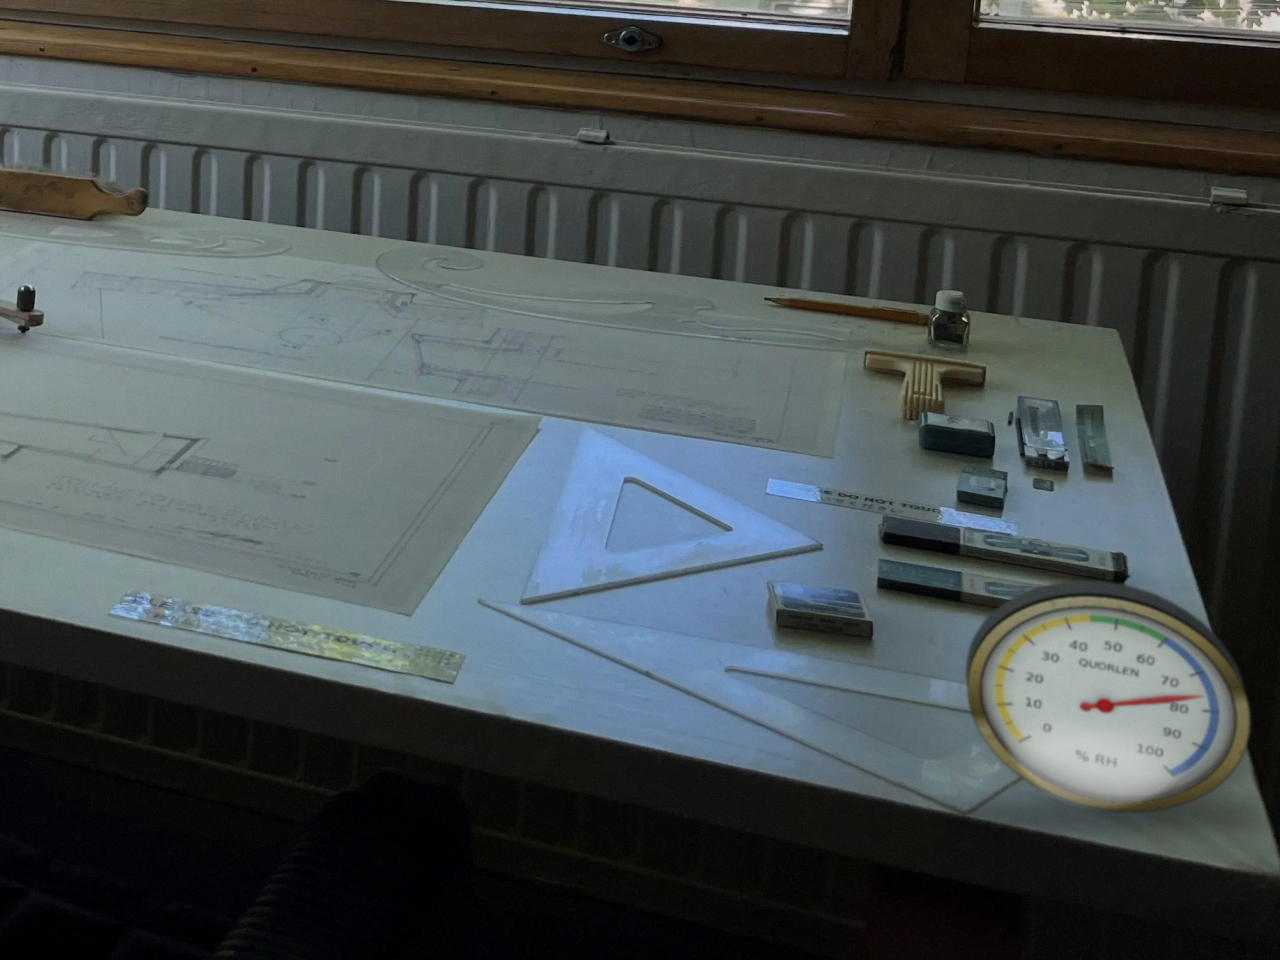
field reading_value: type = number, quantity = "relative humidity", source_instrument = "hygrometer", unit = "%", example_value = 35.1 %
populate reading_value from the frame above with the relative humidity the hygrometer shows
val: 75 %
